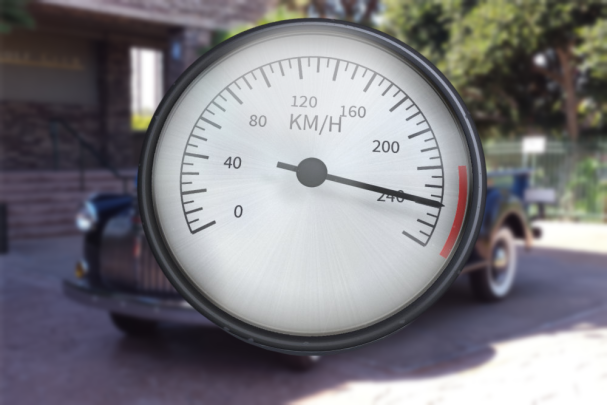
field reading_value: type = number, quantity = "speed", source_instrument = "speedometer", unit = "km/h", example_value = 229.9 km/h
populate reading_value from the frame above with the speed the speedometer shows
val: 240 km/h
